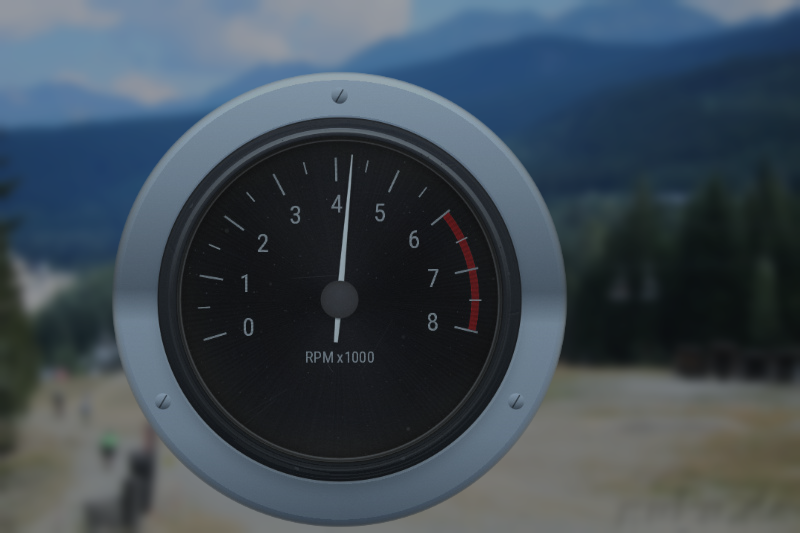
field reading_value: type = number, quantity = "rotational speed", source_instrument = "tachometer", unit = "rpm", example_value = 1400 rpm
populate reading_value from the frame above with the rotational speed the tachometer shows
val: 4250 rpm
